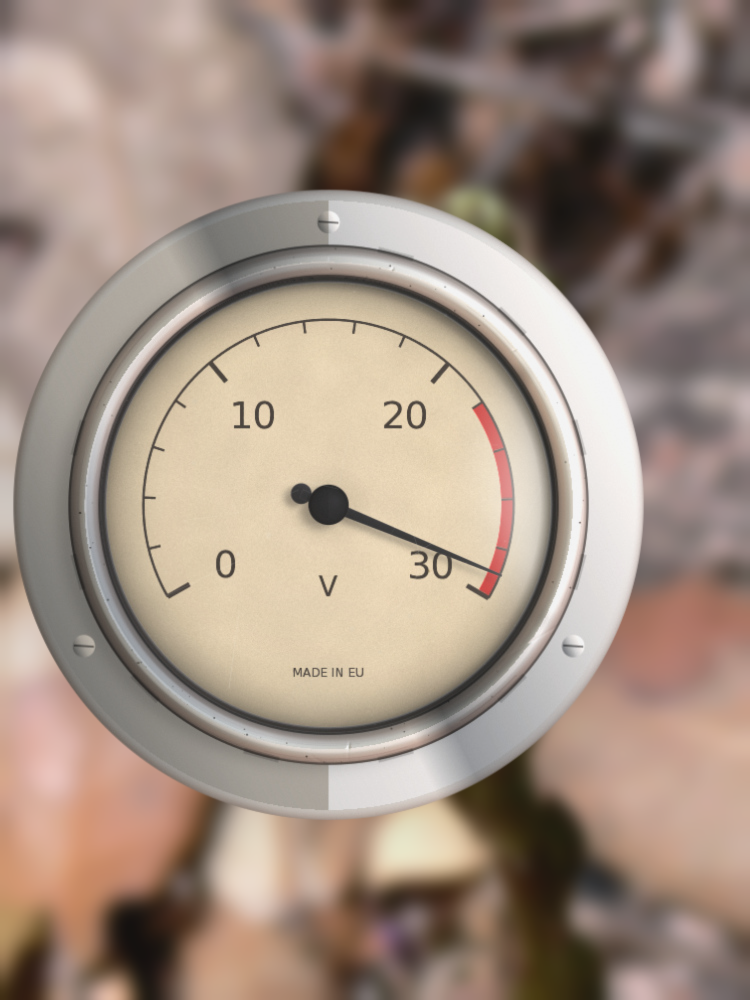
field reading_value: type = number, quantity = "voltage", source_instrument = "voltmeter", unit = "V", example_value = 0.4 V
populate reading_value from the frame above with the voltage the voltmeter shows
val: 29 V
